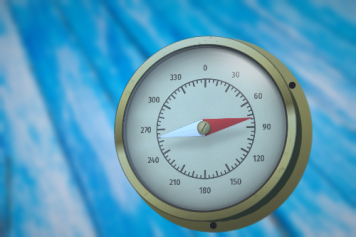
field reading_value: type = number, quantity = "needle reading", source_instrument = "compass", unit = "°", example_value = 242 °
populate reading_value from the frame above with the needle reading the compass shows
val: 80 °
